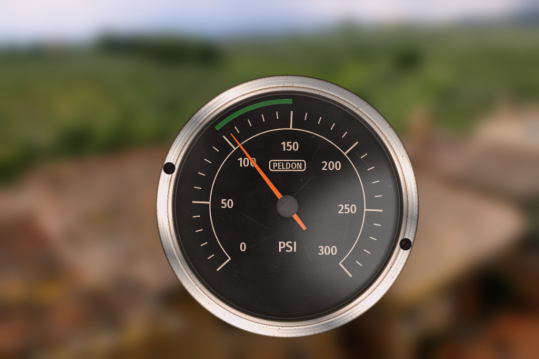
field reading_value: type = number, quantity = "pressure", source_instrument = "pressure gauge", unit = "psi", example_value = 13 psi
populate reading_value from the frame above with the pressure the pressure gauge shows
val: 105 psi
